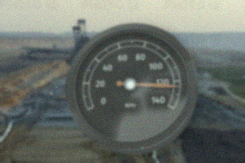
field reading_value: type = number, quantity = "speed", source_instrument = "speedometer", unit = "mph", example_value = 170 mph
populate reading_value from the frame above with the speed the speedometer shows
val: 125 mph
